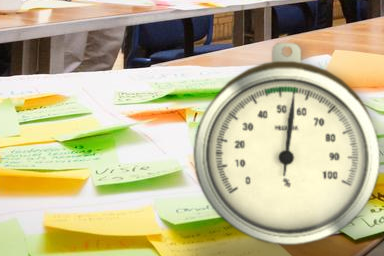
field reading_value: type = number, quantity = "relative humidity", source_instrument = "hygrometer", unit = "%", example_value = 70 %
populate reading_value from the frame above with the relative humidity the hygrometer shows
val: 55 %
